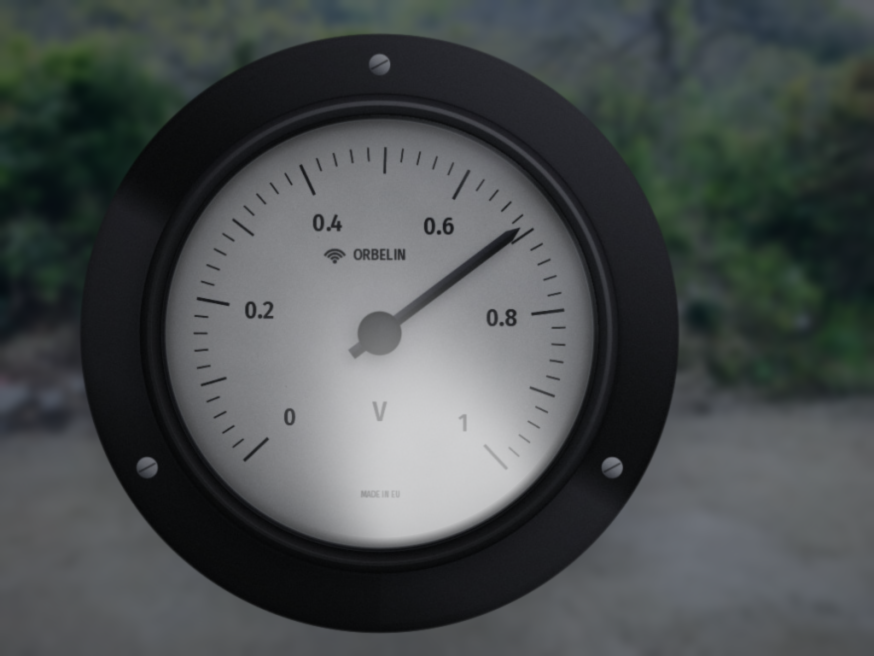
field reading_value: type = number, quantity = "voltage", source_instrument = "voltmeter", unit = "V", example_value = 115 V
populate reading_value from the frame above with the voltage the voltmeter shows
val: 0.69 V
